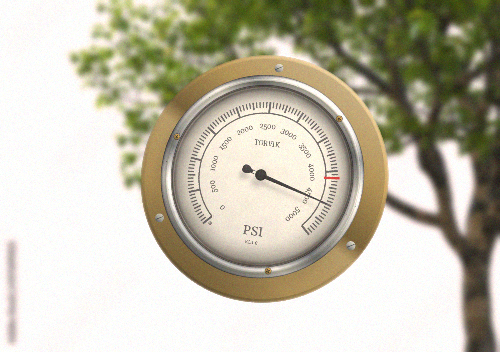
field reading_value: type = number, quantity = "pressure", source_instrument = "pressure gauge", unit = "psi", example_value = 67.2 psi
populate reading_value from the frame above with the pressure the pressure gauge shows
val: 4500 psi
